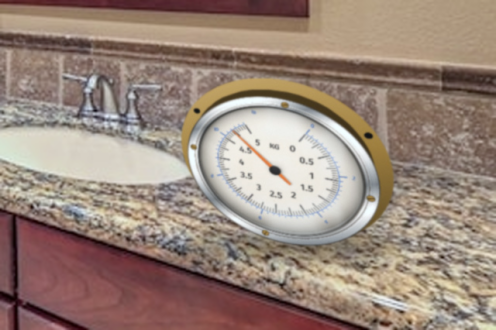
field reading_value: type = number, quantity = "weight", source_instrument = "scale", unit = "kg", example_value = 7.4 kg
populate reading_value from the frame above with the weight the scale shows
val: 4.75 kg
